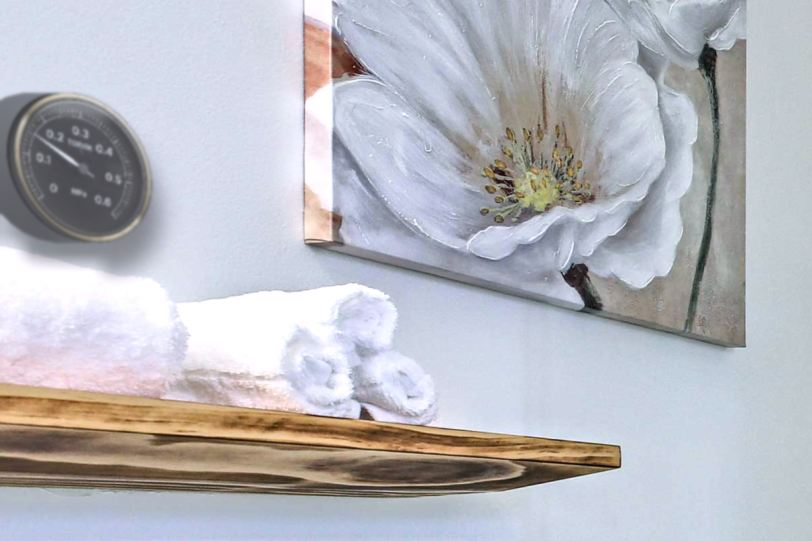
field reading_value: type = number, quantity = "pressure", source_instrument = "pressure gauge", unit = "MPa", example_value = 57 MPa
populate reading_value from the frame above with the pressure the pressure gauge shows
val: 0.15 MPa
